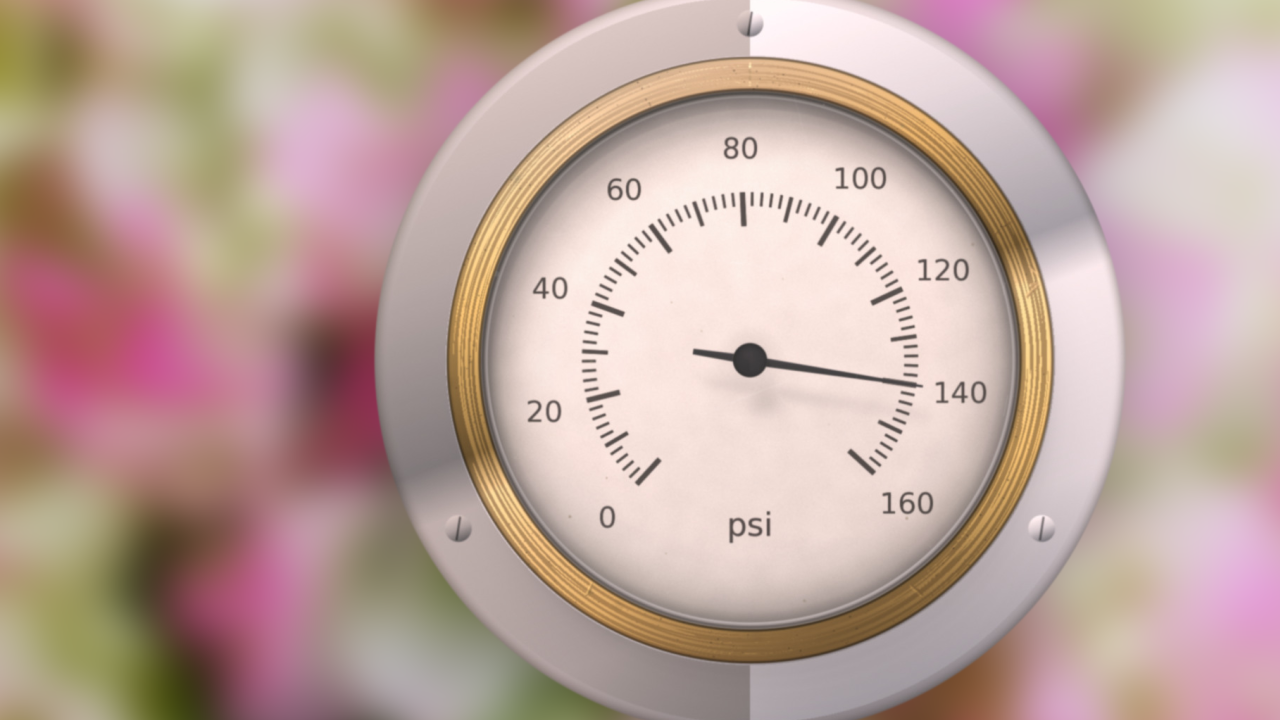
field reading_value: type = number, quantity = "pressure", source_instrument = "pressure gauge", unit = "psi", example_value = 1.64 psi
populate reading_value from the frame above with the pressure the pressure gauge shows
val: 140 psi
